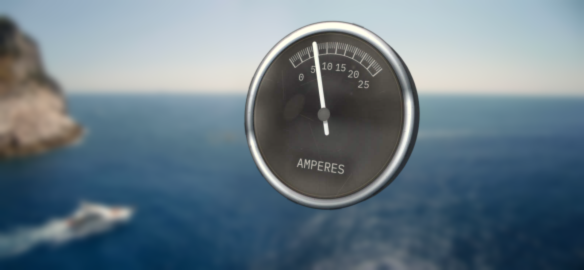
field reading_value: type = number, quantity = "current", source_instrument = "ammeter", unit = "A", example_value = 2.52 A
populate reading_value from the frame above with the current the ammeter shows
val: 7.5 A
